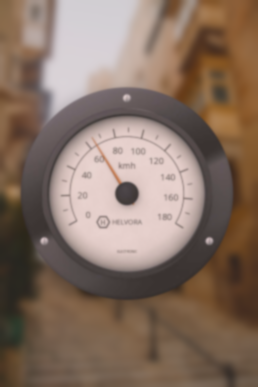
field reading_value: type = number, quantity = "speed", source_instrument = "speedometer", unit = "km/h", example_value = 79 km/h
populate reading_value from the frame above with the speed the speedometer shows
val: 65 km/h
